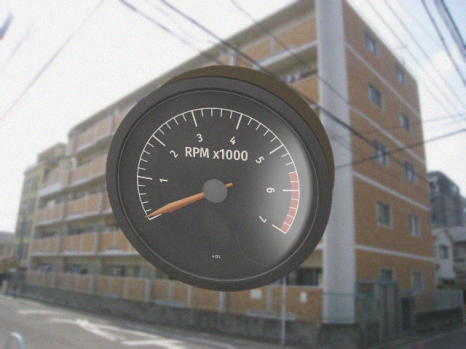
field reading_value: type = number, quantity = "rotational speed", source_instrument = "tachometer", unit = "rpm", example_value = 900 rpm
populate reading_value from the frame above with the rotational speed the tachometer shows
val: 100 rpm
